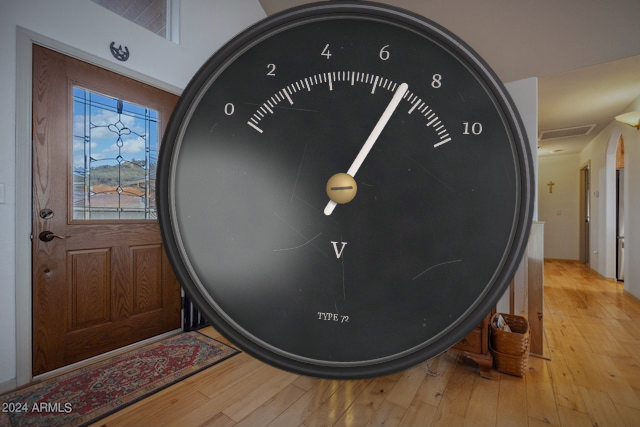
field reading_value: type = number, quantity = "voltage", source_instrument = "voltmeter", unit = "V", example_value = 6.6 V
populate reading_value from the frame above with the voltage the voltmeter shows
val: 7.2 V
